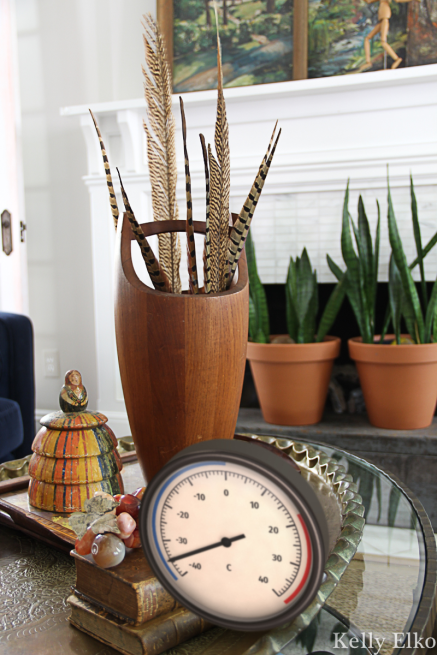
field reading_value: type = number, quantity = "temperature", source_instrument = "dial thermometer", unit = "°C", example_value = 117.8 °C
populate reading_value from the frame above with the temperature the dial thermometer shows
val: -35 °C
